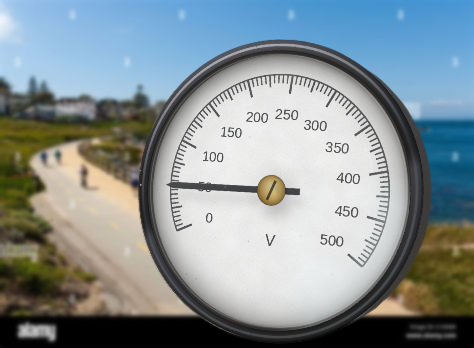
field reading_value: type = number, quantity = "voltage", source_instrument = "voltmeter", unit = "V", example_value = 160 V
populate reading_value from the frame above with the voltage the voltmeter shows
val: 50 V
